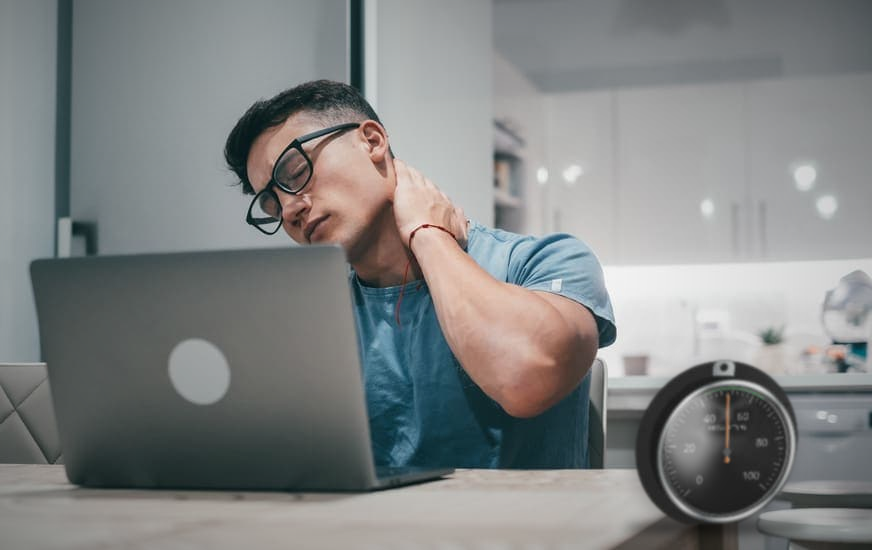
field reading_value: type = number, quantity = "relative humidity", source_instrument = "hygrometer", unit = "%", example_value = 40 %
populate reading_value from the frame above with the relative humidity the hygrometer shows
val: 50 %
